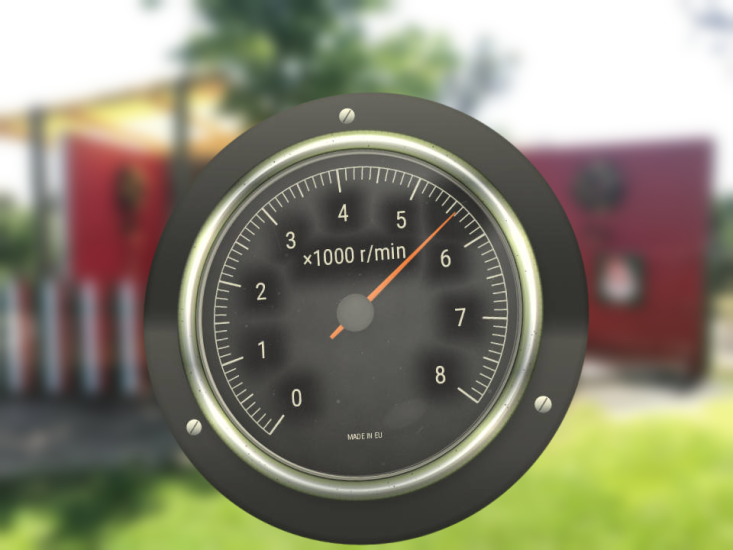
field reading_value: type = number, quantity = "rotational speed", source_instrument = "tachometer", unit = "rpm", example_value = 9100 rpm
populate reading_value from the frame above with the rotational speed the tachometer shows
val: 5600 rpm
